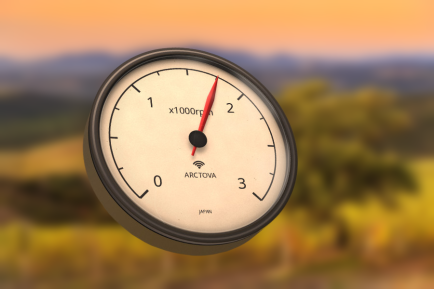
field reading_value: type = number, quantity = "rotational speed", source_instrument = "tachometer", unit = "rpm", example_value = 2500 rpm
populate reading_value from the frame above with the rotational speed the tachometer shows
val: 1750 rpm
